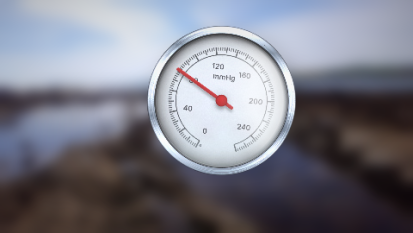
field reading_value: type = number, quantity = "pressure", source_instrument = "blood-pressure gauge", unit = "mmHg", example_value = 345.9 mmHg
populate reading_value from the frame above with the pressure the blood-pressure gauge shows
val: 80 mmHg
